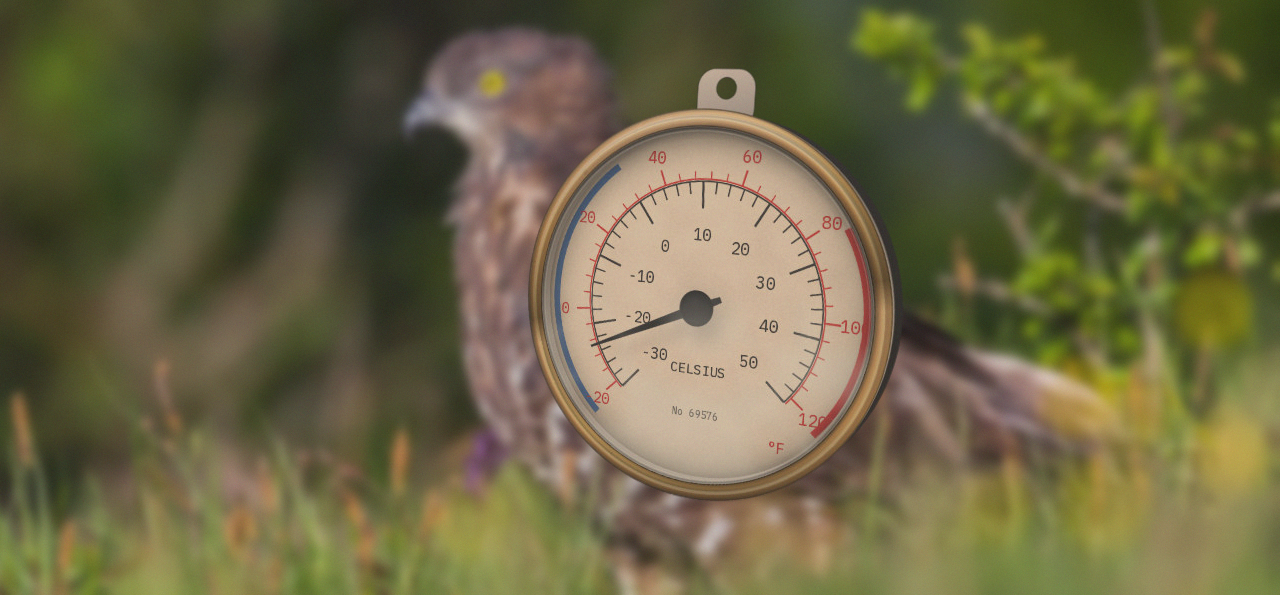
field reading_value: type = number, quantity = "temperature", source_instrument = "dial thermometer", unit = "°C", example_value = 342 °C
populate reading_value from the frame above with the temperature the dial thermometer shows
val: -23 °C
